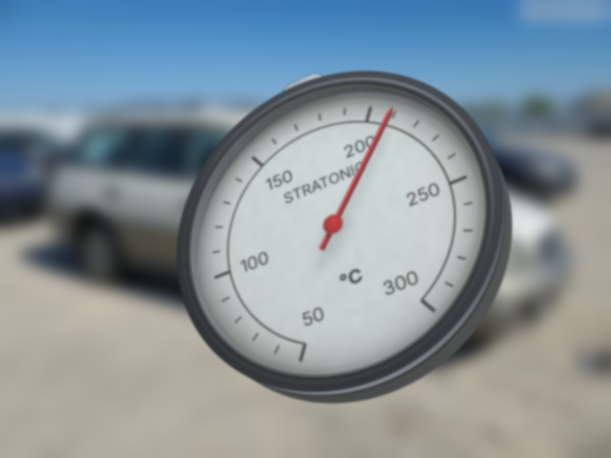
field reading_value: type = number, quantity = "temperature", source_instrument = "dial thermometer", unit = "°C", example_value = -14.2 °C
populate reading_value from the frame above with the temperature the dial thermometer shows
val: 210 °C
